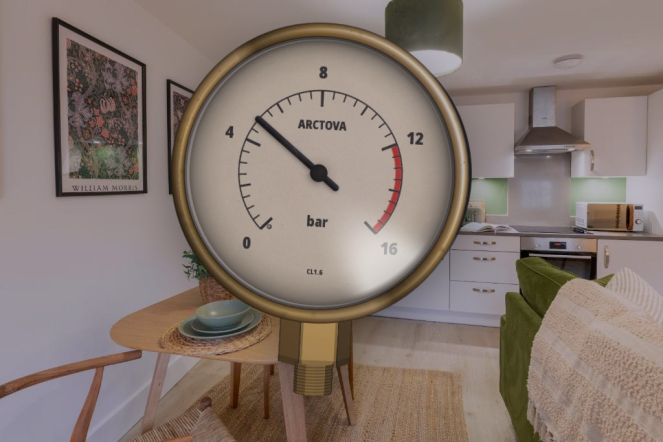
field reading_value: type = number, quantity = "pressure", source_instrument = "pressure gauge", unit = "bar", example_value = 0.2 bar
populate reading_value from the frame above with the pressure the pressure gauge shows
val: 5 bar
